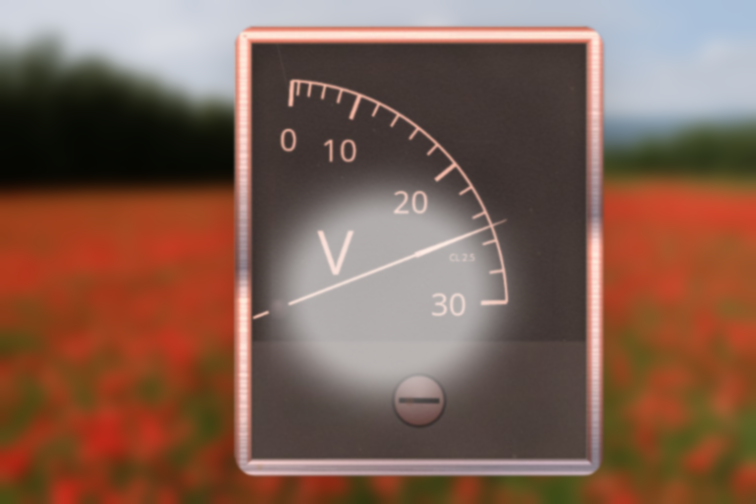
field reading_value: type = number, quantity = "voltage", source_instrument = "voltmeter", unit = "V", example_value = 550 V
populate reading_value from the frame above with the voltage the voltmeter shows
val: 25 V
